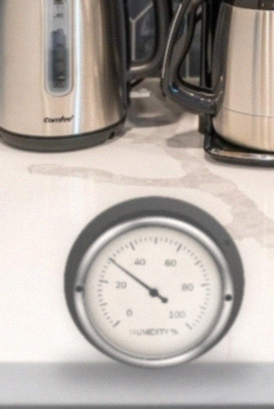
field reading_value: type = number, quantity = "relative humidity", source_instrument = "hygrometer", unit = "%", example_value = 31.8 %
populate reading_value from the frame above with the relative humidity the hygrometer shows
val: 30 %
